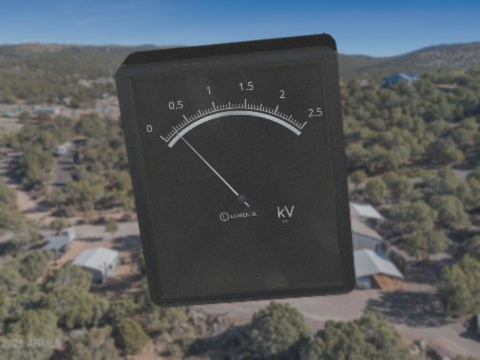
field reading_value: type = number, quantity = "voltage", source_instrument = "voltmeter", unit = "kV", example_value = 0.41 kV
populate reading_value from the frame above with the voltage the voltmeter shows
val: 0.25 kV
